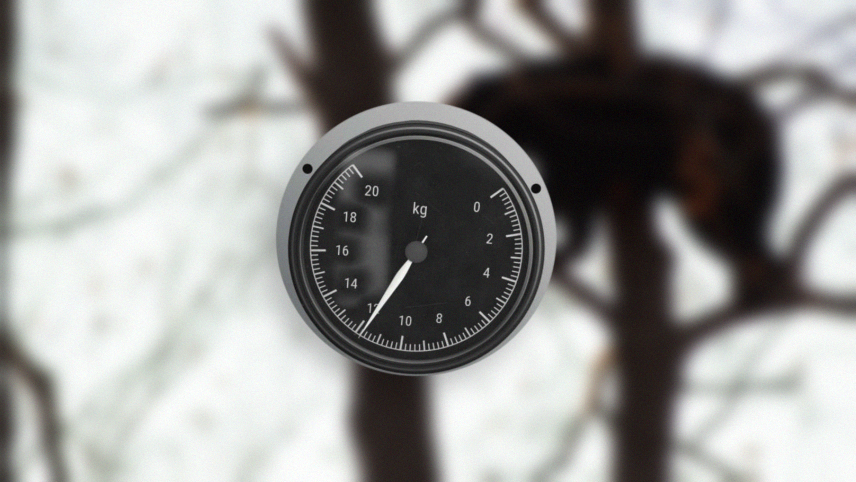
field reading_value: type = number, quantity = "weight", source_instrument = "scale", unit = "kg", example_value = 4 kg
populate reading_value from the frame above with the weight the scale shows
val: 11.8 kg
